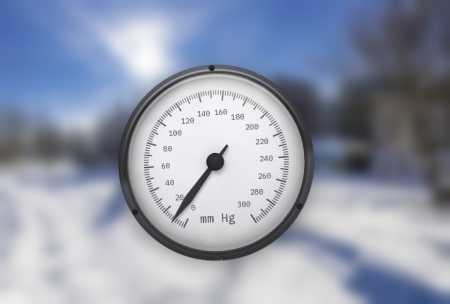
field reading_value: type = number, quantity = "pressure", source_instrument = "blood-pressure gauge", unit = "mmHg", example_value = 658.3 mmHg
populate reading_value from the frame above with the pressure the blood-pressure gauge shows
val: 10 mmHg
